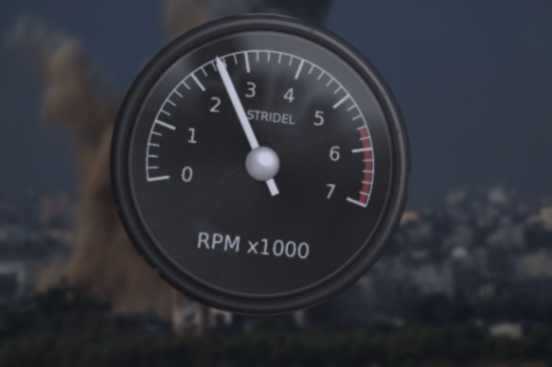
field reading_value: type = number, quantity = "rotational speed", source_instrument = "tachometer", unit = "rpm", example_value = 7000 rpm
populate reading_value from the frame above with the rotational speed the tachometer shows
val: 2500 rpm
